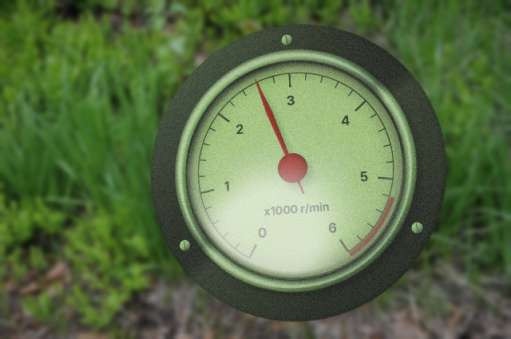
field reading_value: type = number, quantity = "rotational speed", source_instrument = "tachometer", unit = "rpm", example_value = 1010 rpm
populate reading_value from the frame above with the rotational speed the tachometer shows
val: 2600 rpm
